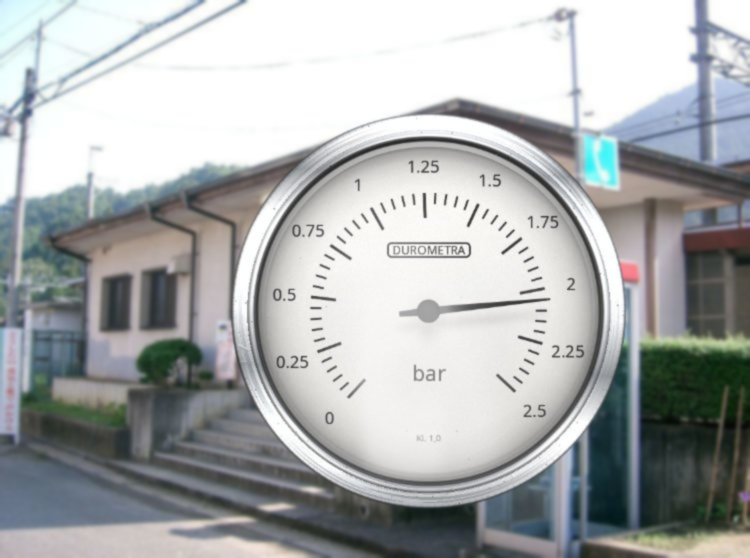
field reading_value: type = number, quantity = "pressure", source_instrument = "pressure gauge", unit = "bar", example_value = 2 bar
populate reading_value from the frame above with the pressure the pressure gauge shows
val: 2.05 bar
